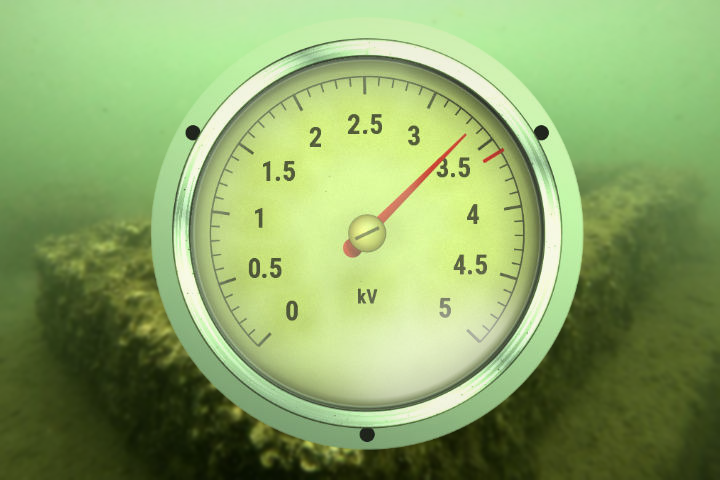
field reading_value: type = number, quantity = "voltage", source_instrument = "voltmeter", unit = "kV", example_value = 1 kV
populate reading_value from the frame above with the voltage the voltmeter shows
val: 3.35 kV
